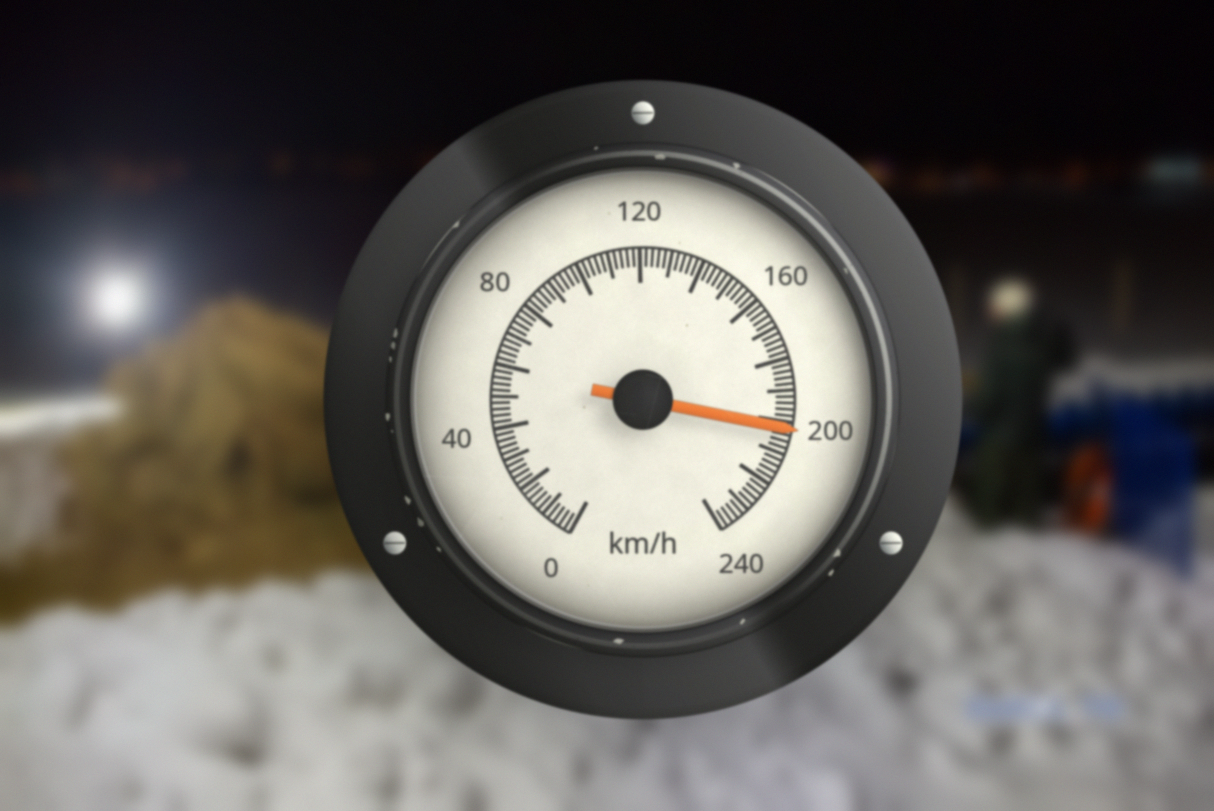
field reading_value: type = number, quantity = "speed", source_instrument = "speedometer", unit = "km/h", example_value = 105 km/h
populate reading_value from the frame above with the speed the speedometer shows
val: 202 km/h
